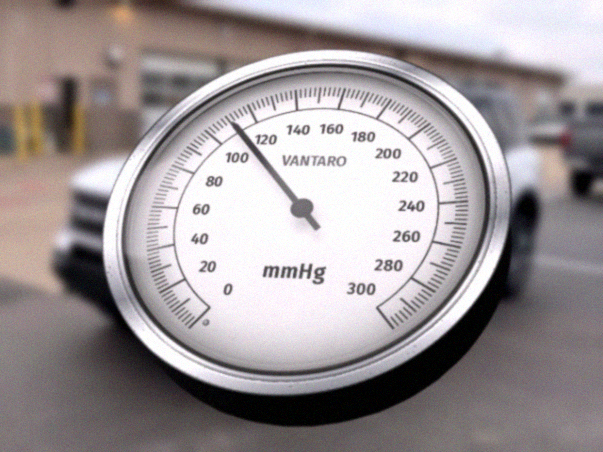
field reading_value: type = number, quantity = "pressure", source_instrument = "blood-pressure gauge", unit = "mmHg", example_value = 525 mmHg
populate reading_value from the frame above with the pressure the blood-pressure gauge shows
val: 110 mmHg
